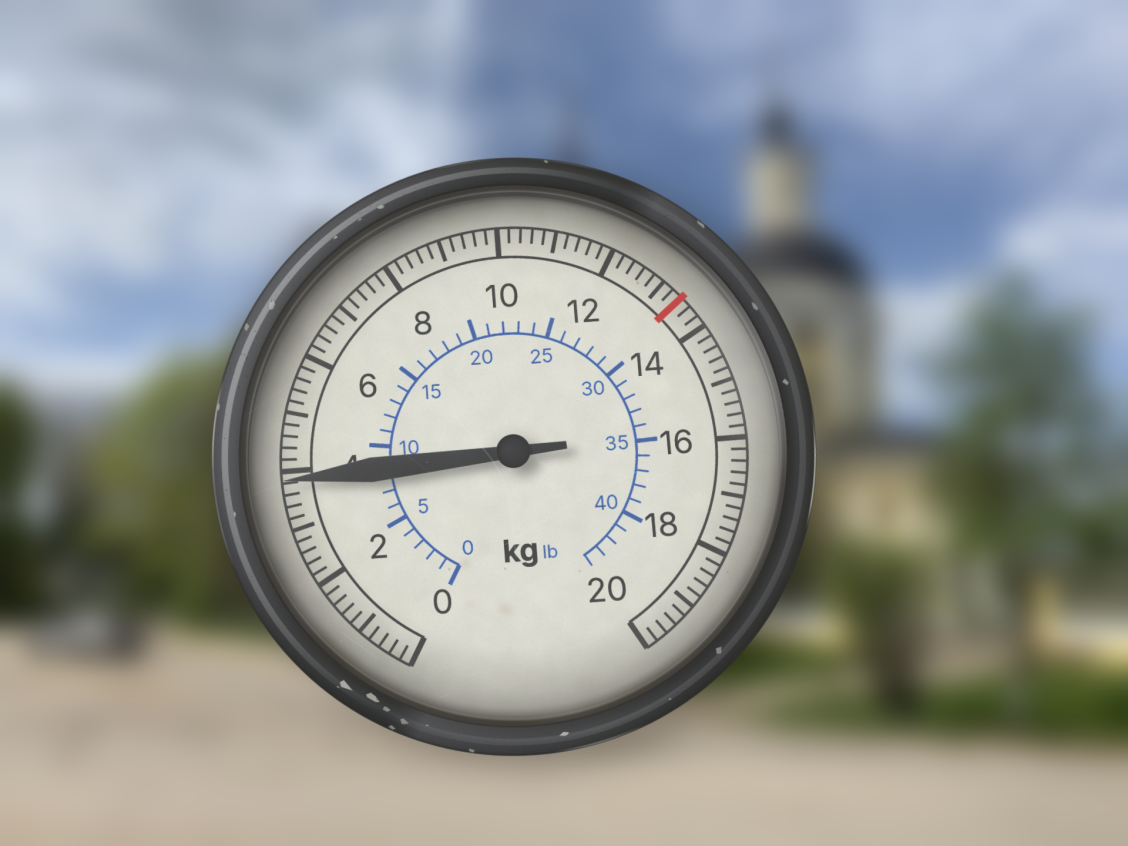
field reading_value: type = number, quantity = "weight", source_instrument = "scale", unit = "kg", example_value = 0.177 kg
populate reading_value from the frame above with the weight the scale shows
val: 3.8 kg
